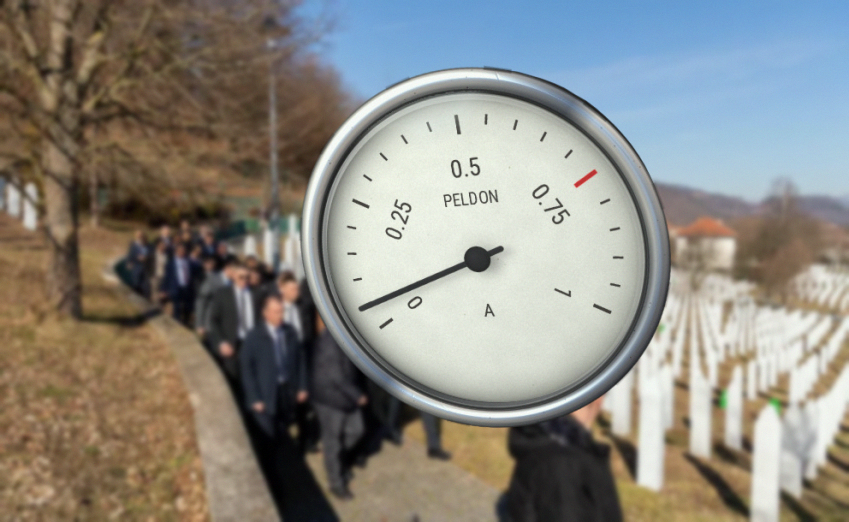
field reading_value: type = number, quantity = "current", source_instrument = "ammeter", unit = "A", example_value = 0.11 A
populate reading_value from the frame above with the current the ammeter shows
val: 0.05 A
